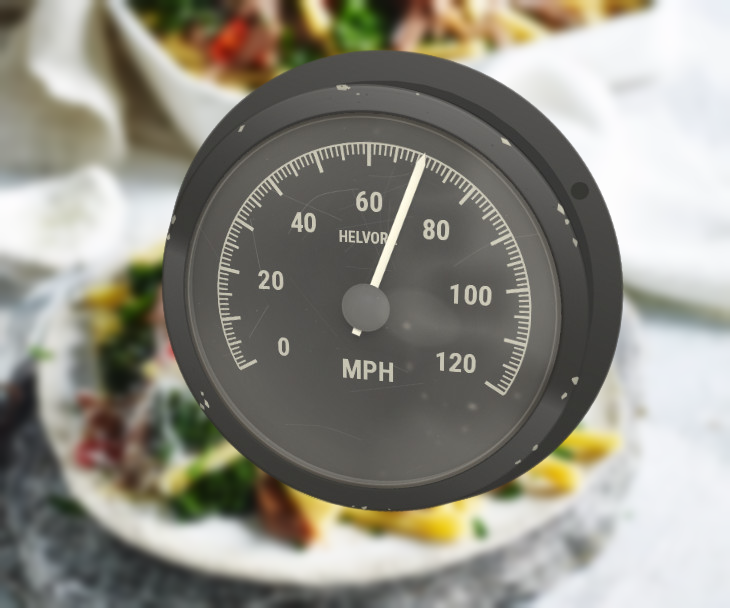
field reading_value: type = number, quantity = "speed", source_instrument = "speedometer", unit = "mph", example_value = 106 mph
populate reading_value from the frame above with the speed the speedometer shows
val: 70 mph
